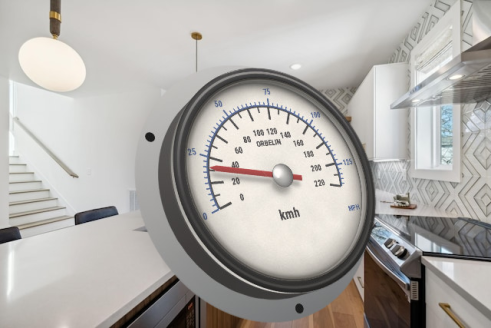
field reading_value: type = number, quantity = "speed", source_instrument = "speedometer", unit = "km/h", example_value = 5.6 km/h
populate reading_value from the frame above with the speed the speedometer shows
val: 30 km/h
